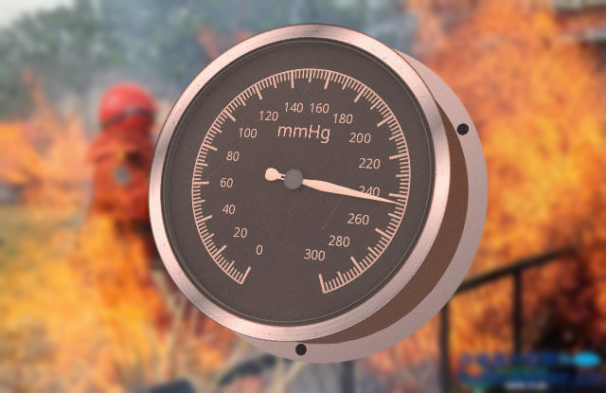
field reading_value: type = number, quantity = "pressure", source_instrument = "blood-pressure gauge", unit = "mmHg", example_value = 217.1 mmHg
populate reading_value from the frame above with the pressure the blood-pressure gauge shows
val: 244 mmHg
